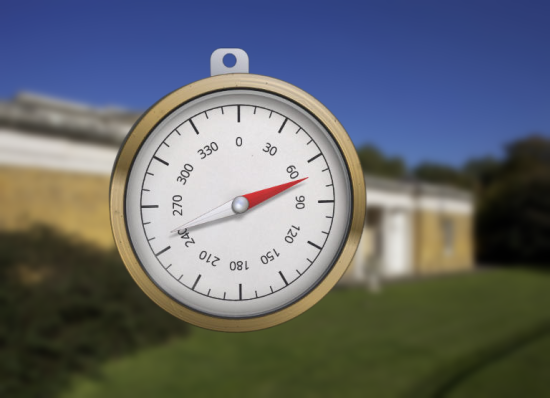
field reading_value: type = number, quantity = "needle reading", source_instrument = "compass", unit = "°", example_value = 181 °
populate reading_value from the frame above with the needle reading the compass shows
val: 70 °
